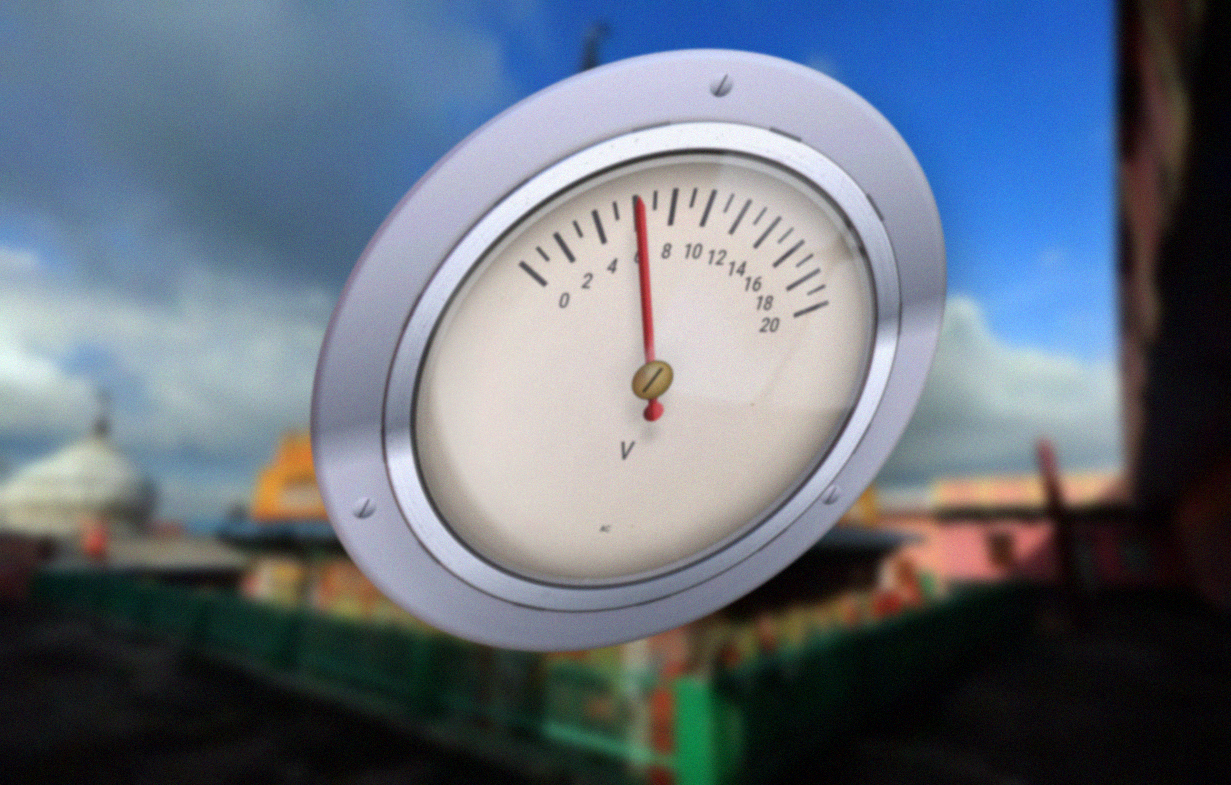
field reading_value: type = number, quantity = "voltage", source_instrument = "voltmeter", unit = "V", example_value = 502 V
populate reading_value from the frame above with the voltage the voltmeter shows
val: 6 V
